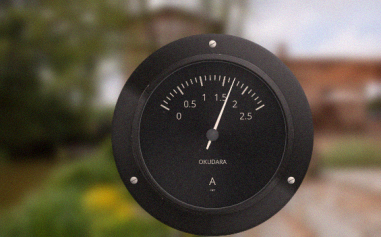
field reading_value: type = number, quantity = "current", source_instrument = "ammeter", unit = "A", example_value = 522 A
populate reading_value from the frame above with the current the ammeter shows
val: 1.7 A
